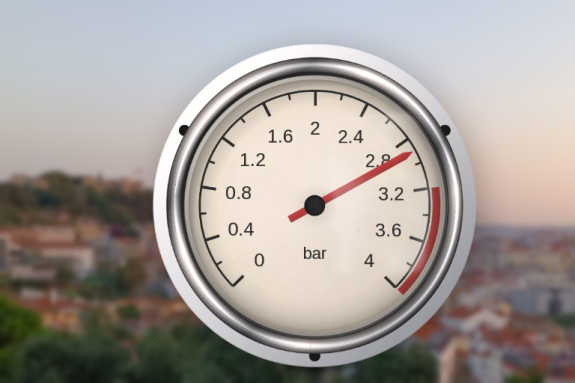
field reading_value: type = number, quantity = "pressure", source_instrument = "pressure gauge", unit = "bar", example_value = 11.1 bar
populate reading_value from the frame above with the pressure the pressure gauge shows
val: 2.9 bar
